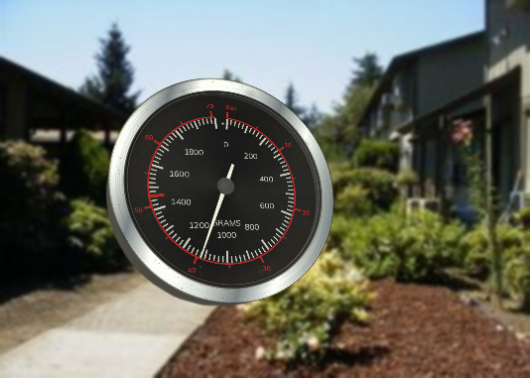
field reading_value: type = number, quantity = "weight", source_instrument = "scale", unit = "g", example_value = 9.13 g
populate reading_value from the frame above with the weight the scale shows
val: 1120 g
